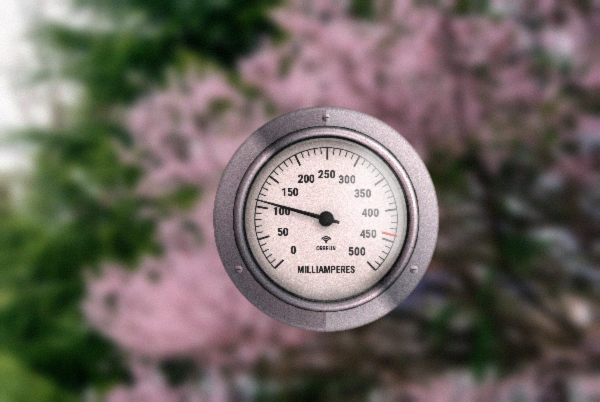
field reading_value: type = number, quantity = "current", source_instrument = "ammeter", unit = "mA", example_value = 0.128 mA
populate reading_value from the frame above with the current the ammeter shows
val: 110 mA
